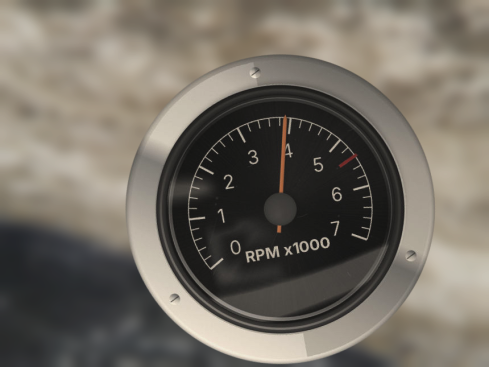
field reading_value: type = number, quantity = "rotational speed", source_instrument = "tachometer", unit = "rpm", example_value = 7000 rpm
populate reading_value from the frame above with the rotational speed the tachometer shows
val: 3900 rpm
